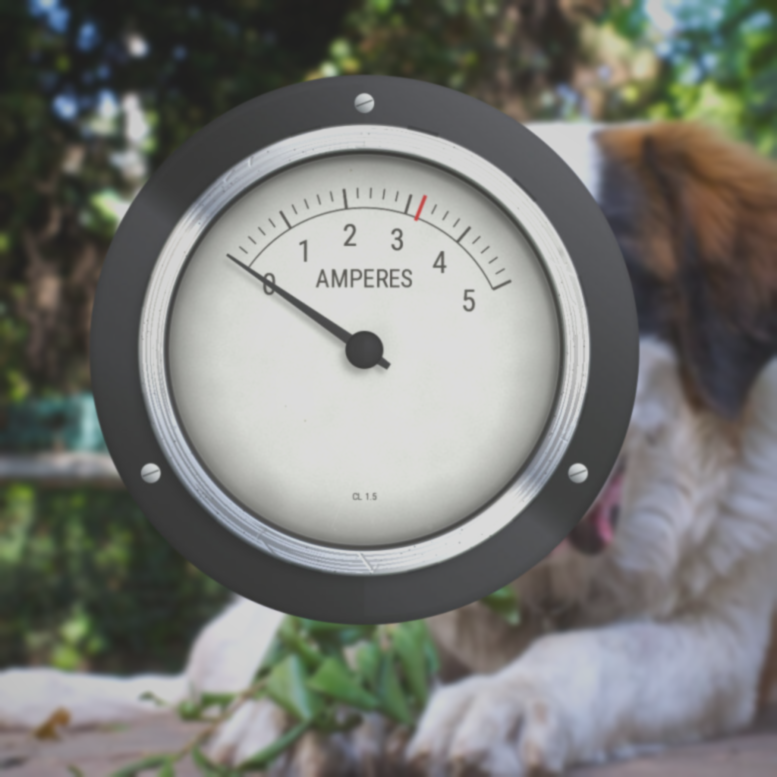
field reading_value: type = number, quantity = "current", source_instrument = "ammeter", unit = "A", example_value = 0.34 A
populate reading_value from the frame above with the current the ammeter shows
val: 0 A
